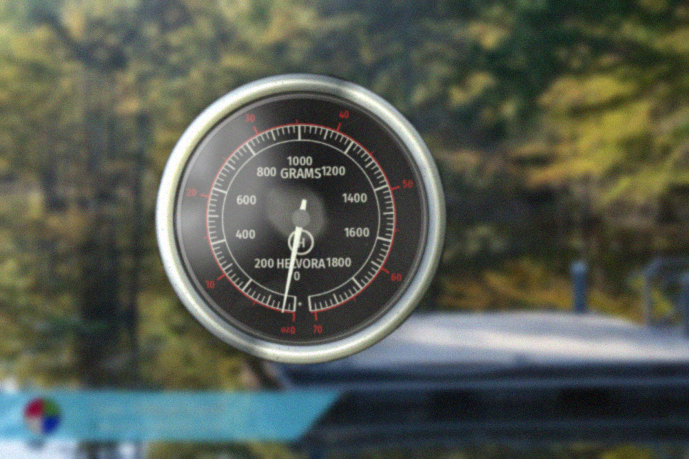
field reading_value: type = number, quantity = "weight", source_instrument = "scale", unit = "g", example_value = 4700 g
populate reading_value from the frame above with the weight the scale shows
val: 40 g
